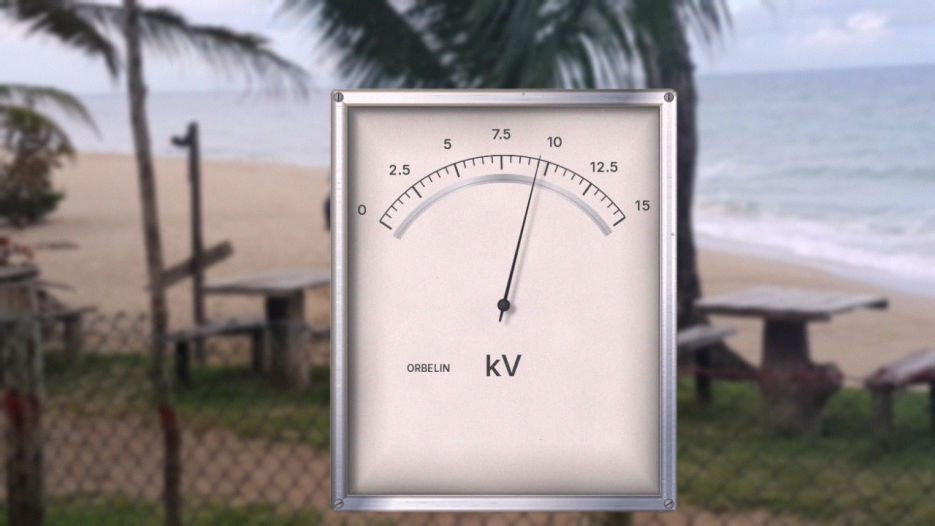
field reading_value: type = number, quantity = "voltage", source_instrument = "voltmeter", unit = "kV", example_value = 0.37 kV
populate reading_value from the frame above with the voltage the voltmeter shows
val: 9.5 kV
